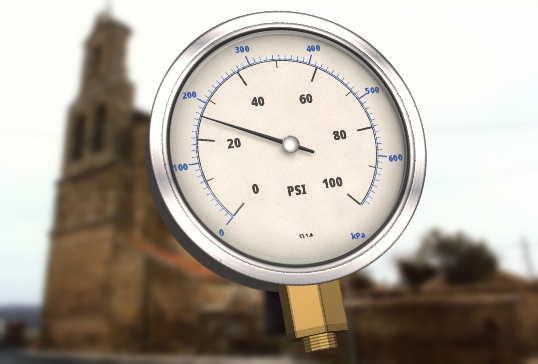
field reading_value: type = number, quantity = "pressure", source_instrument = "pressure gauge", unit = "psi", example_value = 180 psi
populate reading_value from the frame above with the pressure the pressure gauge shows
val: 25 psi
